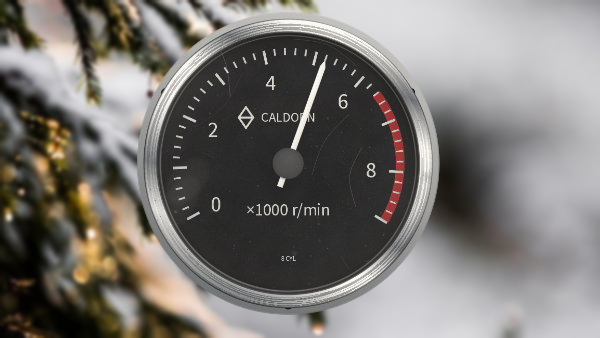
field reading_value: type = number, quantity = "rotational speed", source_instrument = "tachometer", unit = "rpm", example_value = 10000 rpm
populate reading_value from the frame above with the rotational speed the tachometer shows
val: 5200 rpm
